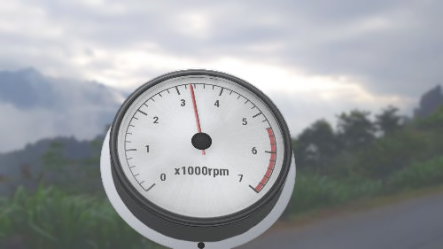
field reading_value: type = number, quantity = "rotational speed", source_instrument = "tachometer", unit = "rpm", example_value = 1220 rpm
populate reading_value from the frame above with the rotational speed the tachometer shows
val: 3300 rpm
